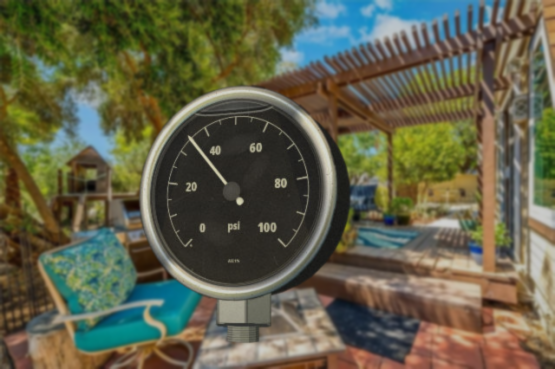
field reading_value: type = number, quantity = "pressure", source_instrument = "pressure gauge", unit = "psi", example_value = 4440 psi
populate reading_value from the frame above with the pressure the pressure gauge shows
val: 35 psi
